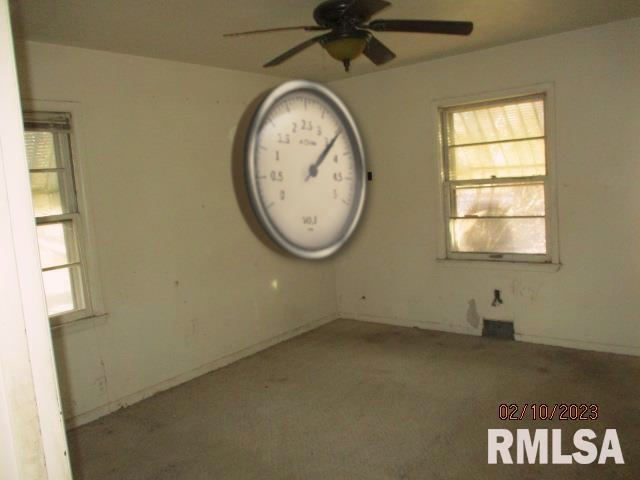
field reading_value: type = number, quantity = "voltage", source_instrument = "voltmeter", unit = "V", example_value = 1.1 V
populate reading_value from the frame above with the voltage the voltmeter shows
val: 3.5 V
